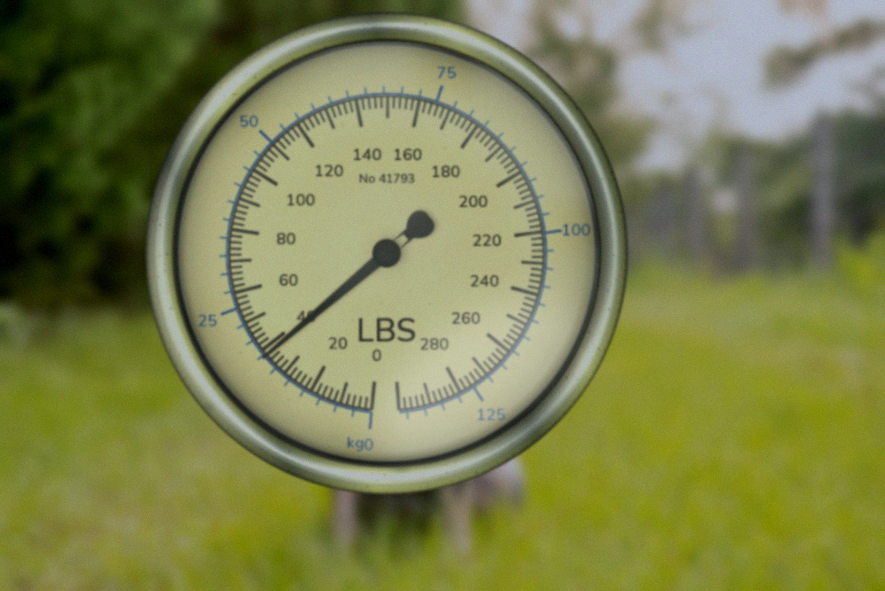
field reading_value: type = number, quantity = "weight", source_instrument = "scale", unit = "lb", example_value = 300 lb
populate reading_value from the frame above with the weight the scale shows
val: 38 lb
